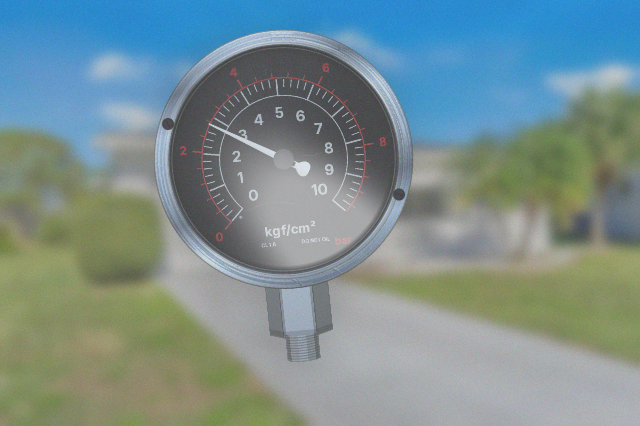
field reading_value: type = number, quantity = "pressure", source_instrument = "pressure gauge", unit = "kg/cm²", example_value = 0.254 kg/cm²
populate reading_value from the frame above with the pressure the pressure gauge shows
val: 2.8 kg/cm²
